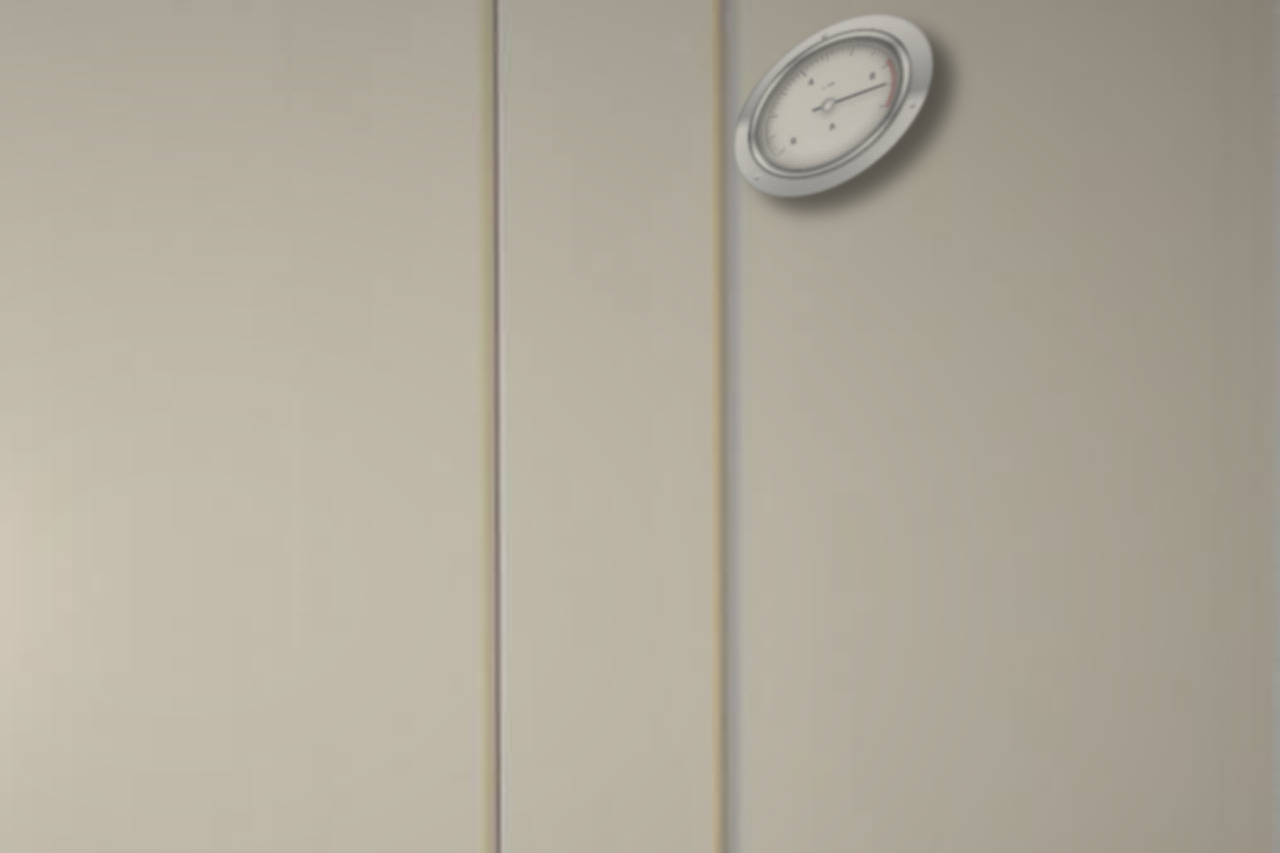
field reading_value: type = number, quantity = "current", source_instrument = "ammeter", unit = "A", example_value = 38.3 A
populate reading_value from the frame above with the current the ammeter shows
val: 9 A
